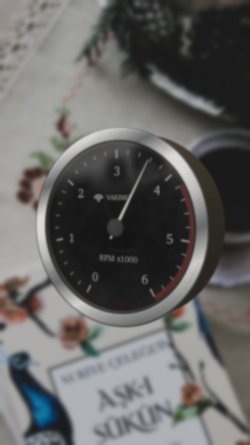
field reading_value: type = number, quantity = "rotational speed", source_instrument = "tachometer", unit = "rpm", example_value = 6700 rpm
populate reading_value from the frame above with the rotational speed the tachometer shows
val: 3600 rpm
